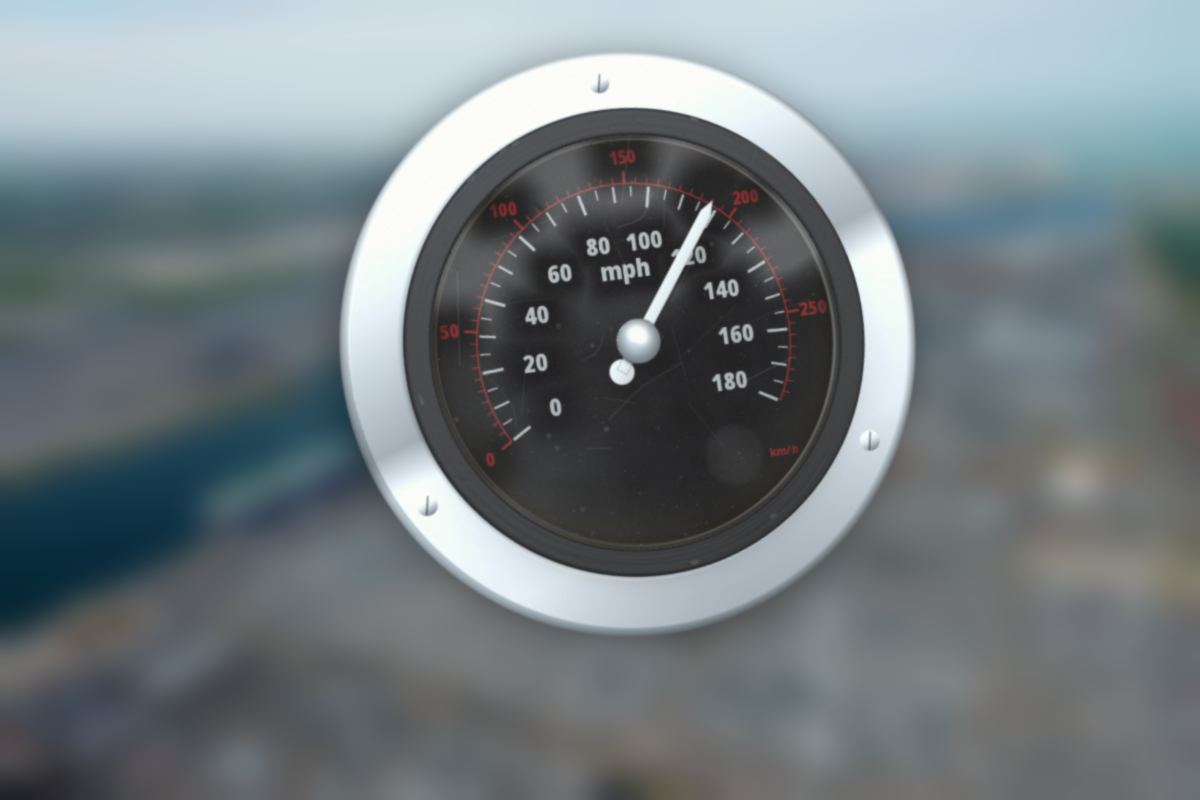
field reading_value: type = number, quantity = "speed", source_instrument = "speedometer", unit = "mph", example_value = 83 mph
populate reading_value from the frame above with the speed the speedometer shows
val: 117.5 mph
